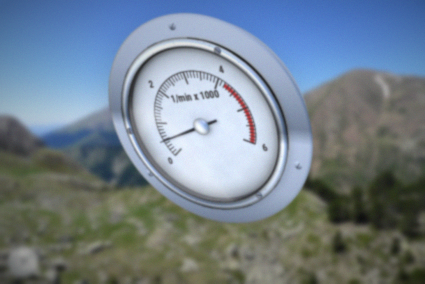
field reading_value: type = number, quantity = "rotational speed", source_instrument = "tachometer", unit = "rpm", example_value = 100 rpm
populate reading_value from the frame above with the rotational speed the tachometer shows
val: 500 rpm
